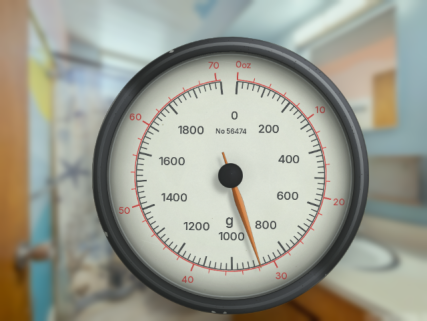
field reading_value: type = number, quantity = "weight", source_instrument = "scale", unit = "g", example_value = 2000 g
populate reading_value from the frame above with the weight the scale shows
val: 900 g
